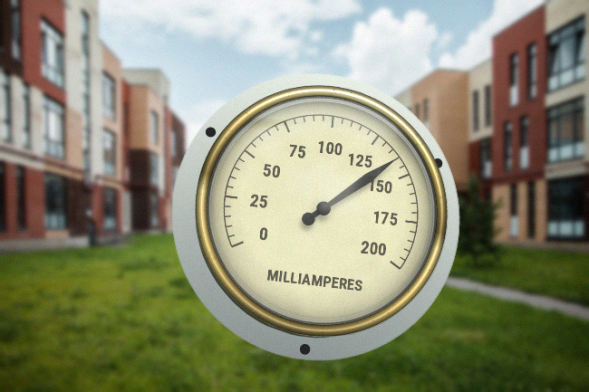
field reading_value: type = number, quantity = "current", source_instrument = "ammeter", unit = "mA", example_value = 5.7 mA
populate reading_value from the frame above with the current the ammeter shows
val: 140 mA
